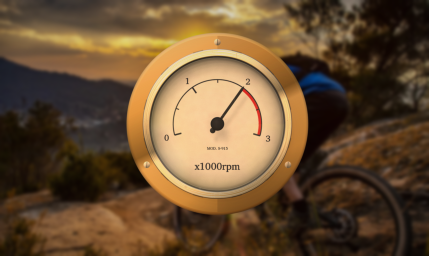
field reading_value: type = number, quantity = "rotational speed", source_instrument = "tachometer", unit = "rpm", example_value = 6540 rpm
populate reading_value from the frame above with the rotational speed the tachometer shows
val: 2000 rpm
